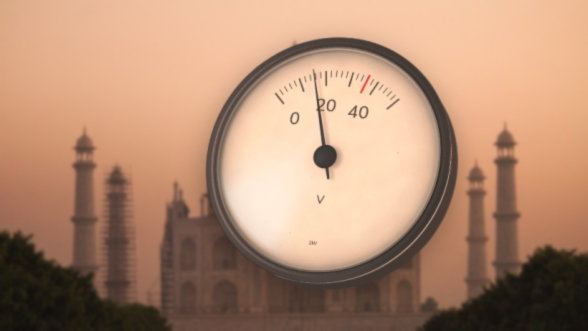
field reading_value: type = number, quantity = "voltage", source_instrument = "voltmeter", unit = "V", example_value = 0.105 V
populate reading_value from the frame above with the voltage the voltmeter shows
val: 16 V
